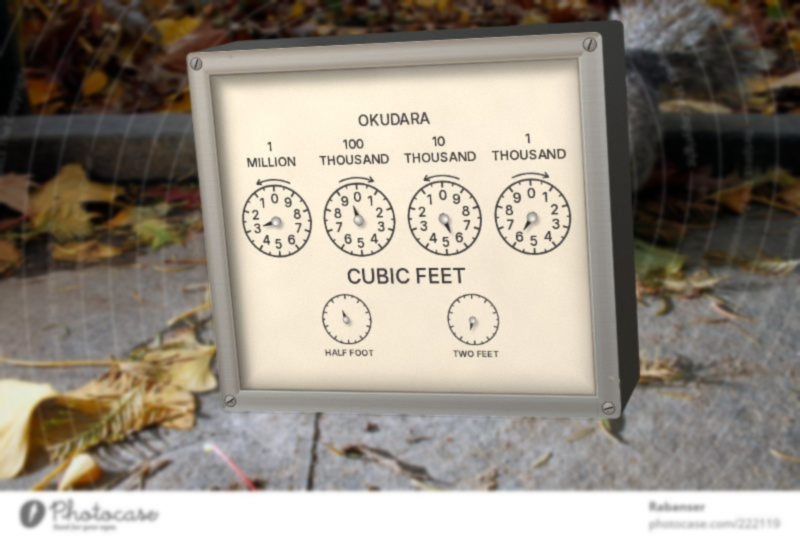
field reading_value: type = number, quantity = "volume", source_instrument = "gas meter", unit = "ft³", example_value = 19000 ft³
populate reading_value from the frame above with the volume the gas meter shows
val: 295600 ft³
